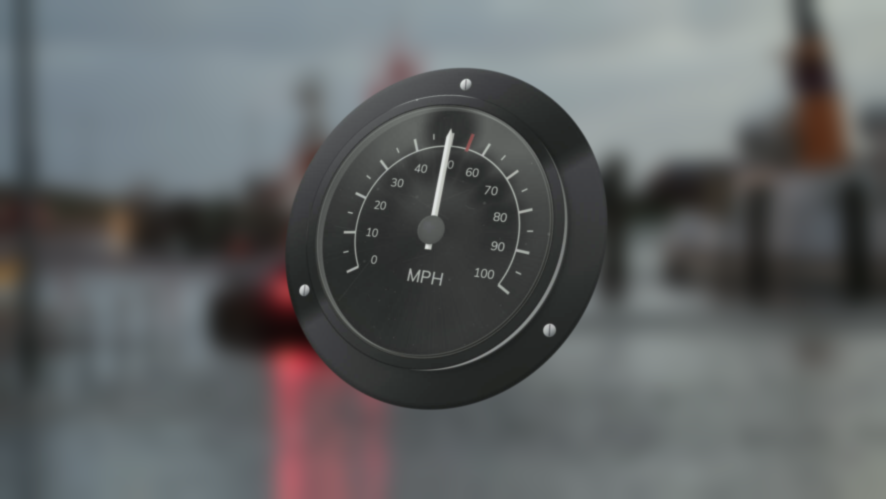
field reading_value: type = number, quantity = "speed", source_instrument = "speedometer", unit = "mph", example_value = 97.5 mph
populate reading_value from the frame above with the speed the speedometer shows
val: 50 mph
